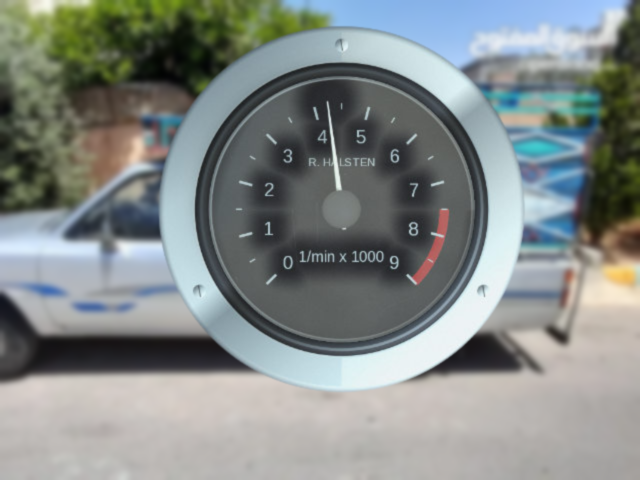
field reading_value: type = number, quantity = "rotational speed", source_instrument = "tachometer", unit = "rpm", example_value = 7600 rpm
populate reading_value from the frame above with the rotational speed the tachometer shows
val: 4250 rpm
